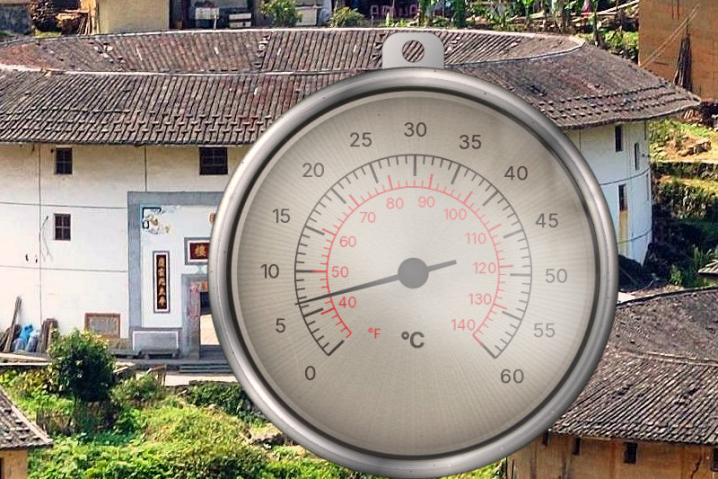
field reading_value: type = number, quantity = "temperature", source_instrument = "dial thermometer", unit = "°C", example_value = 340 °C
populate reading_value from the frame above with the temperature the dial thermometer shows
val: 6.5 °C
